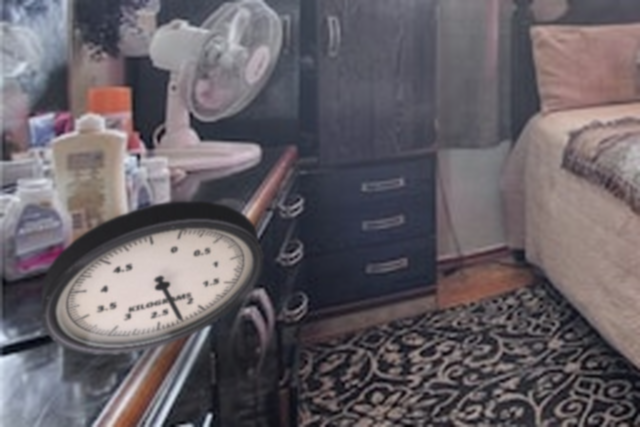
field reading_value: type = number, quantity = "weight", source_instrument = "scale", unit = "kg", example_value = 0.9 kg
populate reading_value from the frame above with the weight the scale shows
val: 2.25 kg
